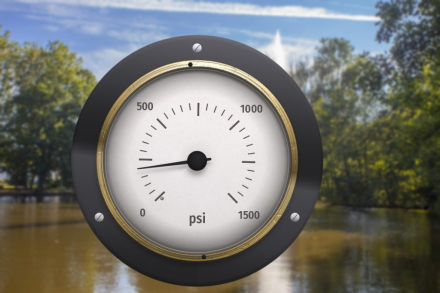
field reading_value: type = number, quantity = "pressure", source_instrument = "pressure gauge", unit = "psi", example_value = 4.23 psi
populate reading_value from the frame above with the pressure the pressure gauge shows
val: 200 psi
